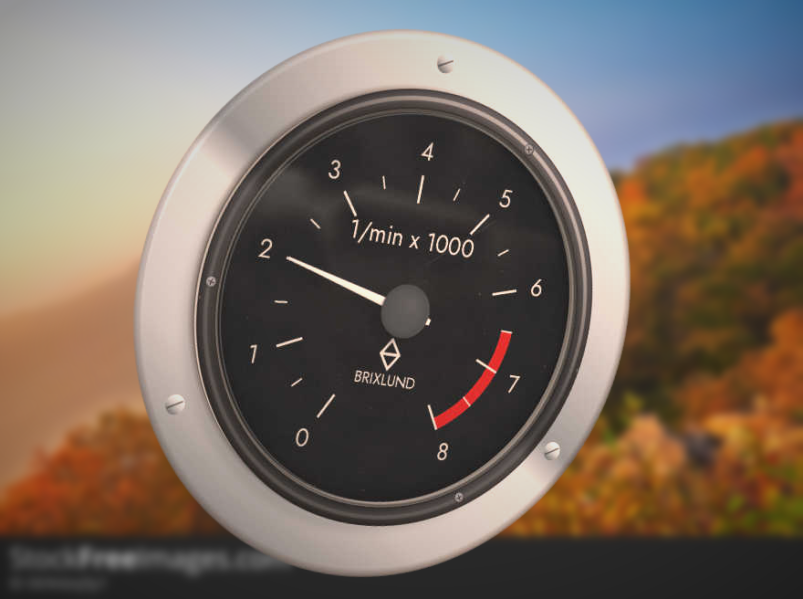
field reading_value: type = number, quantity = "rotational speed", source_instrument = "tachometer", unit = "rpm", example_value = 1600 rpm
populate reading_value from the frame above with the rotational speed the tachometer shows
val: 2000 rpm
